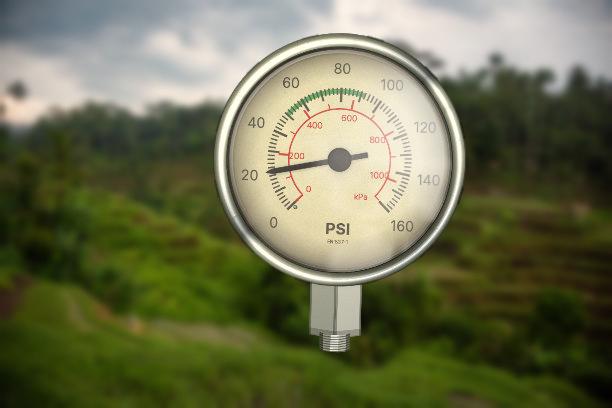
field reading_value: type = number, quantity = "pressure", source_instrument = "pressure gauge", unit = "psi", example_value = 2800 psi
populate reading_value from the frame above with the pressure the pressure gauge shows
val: 20 psi
